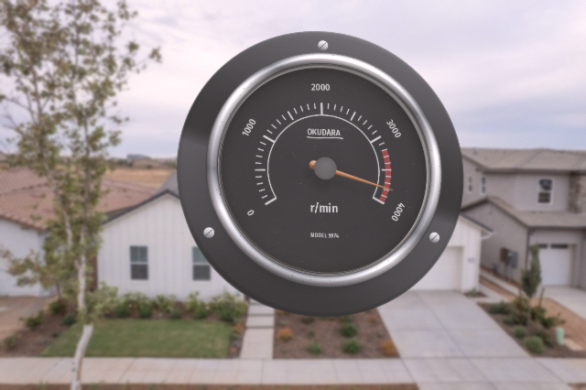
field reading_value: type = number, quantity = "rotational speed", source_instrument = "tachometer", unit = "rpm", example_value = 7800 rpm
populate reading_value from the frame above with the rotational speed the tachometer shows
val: 3800 rpm
